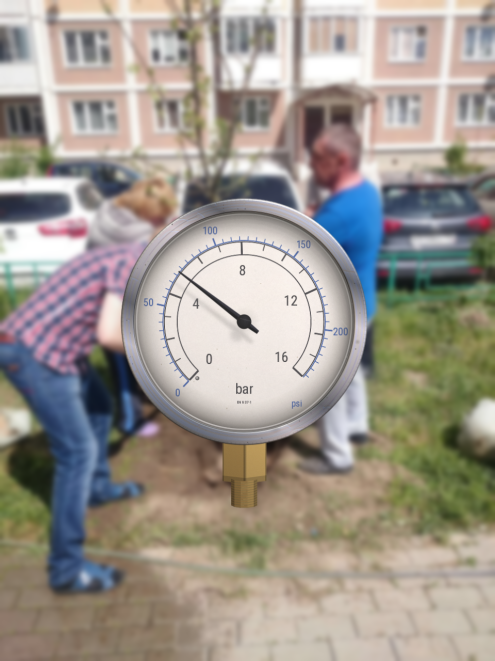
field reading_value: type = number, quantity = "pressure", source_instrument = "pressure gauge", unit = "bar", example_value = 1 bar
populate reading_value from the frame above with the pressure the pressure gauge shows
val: 5 bar
